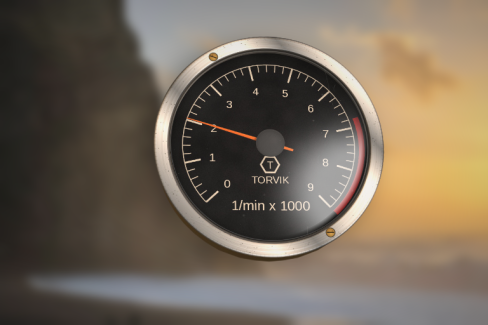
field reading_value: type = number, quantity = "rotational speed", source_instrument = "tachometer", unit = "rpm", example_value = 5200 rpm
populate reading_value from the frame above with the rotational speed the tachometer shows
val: 2000 rpm
